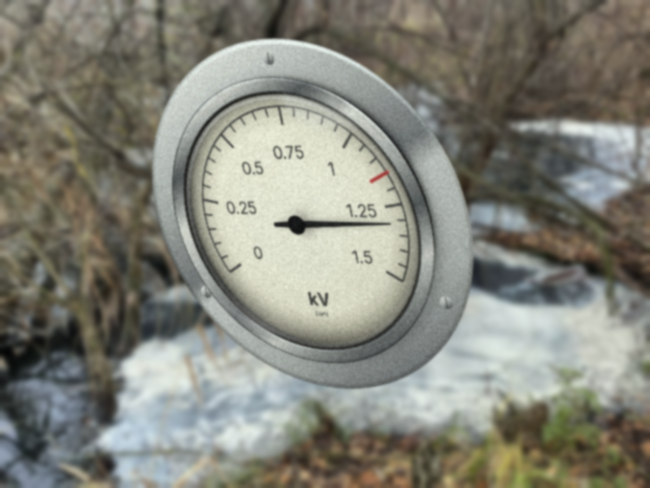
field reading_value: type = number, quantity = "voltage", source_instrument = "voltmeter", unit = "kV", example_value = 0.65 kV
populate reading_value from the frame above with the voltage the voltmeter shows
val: 1.3 kV
